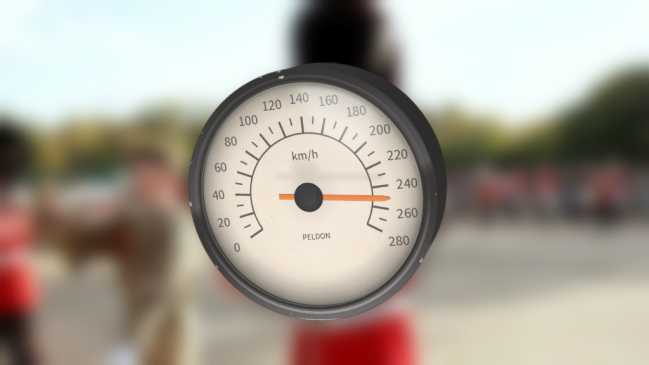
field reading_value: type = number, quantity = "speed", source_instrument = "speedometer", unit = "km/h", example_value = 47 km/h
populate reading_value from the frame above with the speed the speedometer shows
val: 250 km/h
